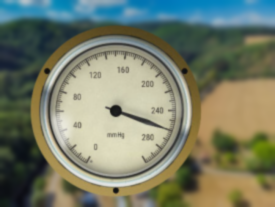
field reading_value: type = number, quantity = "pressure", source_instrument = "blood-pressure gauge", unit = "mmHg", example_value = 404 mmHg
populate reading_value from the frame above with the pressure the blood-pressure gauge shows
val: 260 mmHg
